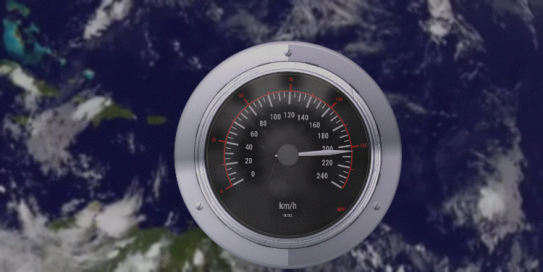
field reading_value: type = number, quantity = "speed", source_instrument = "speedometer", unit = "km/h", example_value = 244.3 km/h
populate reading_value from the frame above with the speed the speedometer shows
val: 205 km/h
